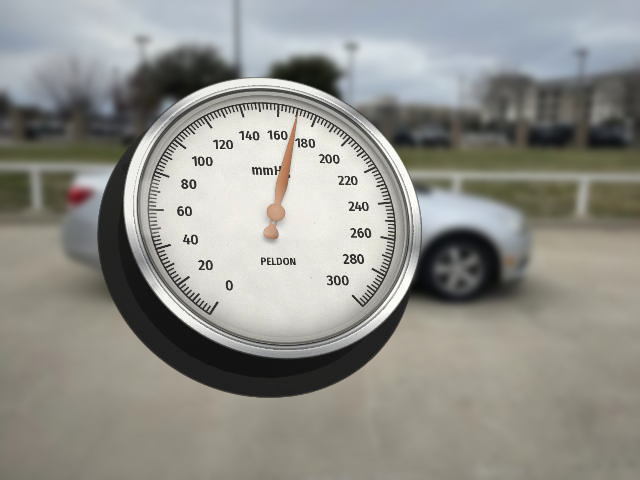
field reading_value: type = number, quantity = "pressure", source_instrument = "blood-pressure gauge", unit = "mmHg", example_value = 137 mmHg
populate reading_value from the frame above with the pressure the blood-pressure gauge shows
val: 170 mmHg
